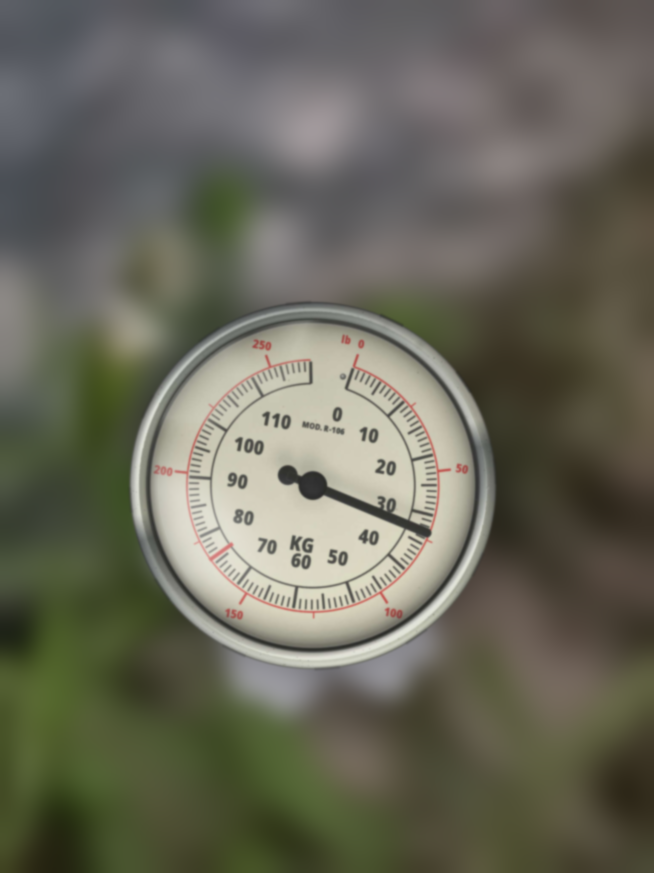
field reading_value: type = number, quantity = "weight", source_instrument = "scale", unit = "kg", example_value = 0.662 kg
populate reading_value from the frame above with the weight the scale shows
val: 33 kg
